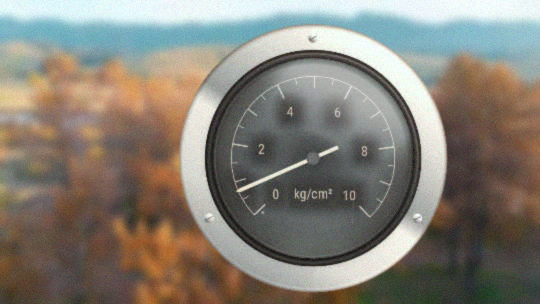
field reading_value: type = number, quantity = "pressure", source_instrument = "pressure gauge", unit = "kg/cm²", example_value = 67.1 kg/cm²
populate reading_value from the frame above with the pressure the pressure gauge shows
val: 0.75 kg/cm²
